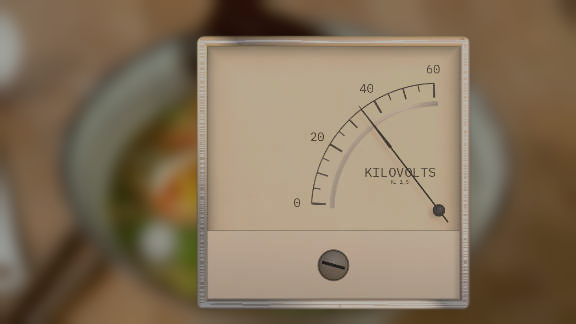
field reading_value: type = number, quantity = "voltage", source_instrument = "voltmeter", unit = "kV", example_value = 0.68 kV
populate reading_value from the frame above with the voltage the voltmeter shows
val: 35 kV
